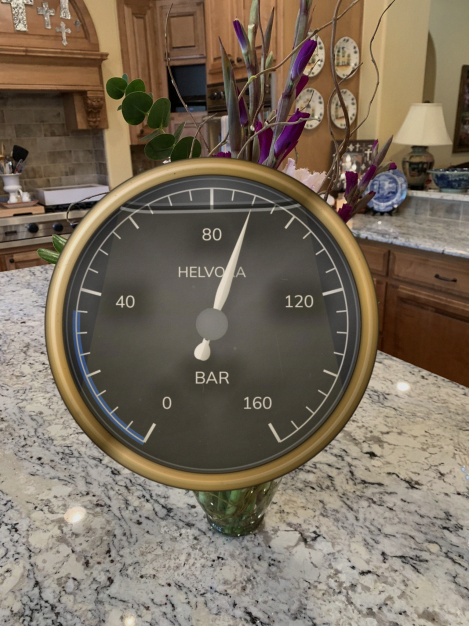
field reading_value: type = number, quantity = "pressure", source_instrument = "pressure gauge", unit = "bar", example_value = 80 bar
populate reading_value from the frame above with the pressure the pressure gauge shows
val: 90 bar
